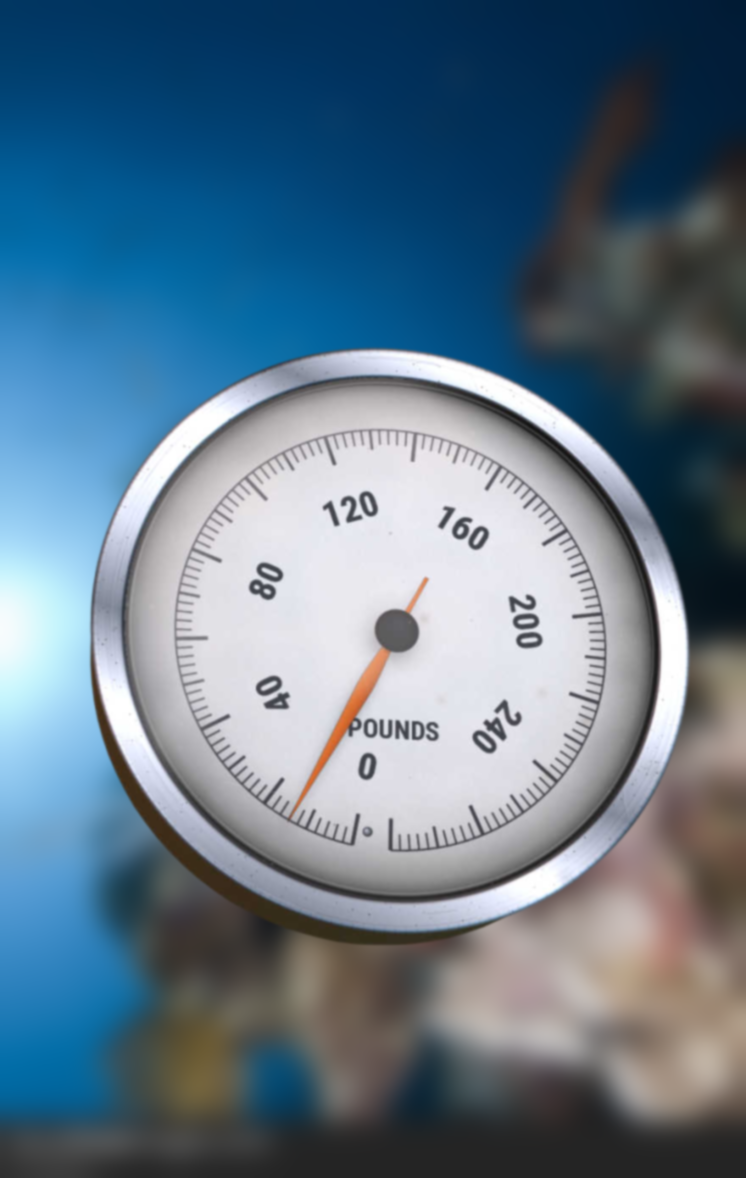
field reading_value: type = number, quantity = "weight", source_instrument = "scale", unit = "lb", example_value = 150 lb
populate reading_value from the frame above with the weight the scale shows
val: 14 lb
